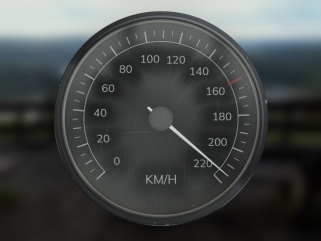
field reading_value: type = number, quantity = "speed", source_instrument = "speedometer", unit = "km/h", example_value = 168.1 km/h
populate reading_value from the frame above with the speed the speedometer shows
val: 215 km/h
